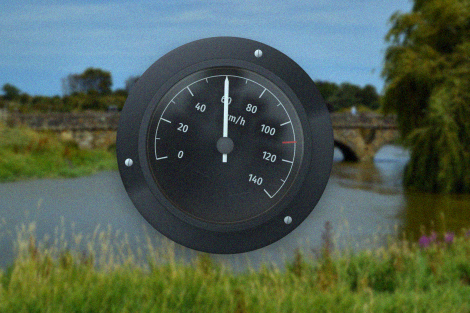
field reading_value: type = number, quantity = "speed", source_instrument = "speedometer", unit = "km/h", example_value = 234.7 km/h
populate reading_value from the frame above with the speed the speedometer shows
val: 60 km/h
